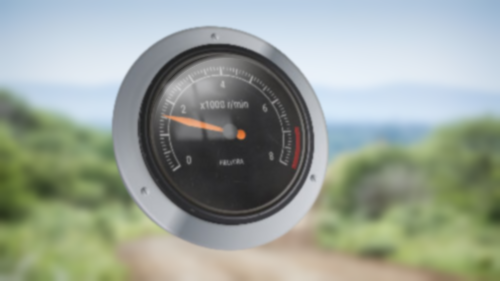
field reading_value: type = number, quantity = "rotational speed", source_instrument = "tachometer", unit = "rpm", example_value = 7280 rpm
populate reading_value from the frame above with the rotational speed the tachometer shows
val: 1500 rpm
